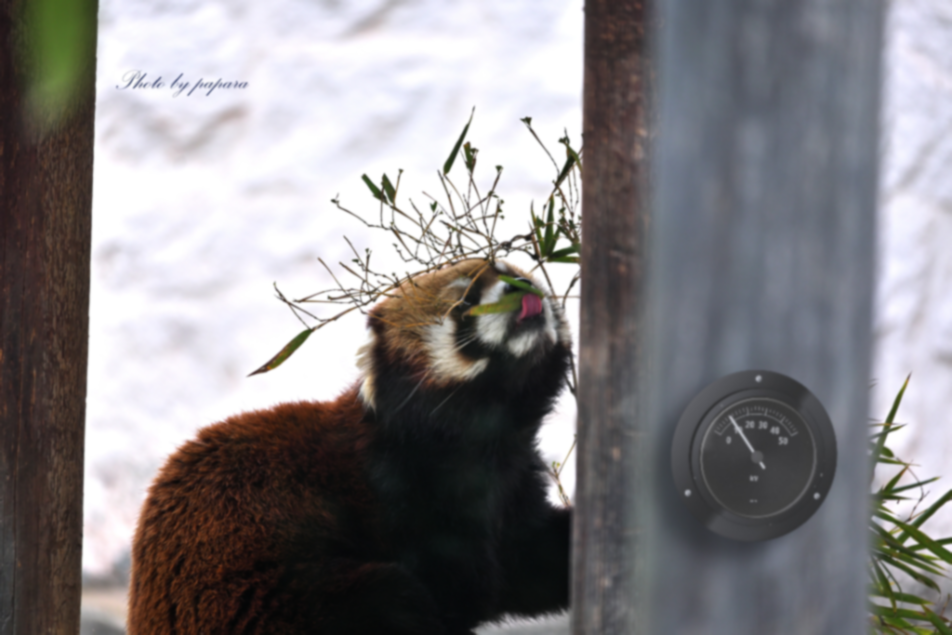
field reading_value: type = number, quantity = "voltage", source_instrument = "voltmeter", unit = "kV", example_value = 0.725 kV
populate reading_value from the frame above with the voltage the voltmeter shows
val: 10 kV
